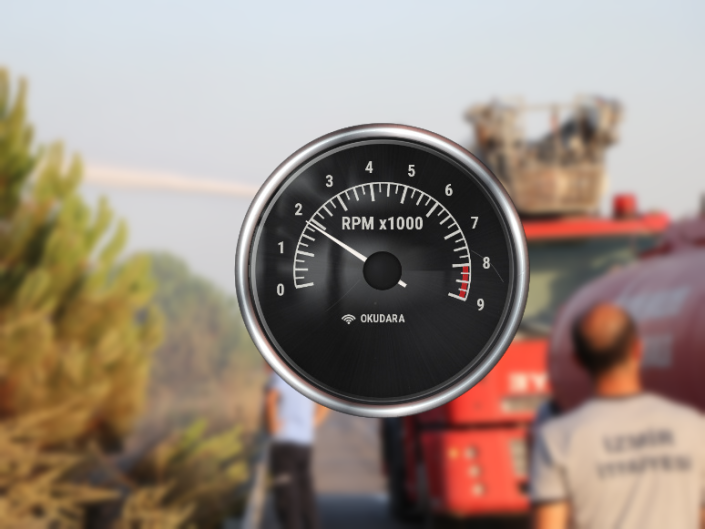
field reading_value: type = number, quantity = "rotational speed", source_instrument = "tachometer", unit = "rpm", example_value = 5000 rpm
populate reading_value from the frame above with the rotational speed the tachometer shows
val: 1875 rpm
